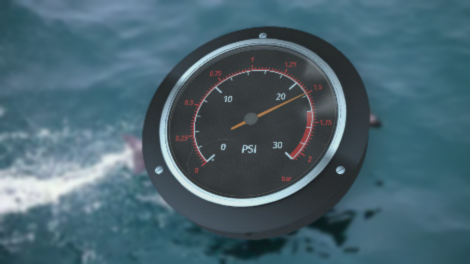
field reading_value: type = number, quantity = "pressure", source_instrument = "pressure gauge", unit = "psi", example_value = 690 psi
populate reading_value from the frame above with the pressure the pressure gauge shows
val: 22 psi
